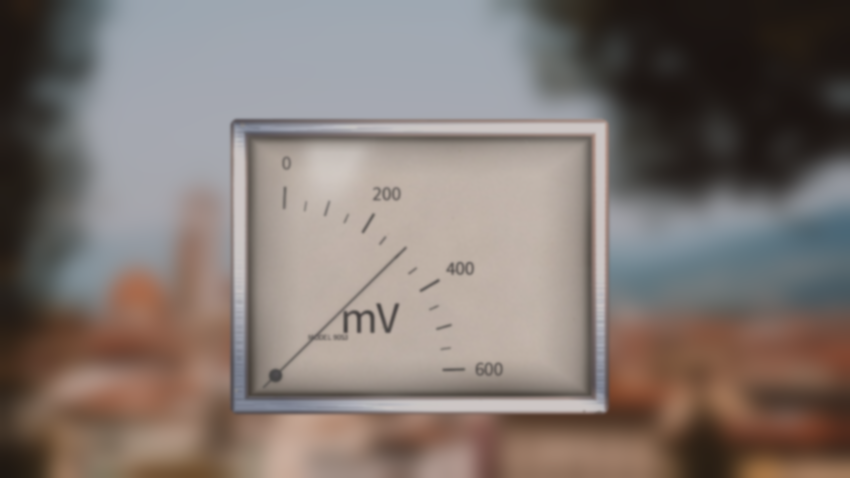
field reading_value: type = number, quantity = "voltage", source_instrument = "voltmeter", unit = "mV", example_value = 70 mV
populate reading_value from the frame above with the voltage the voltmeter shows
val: 300 mV
